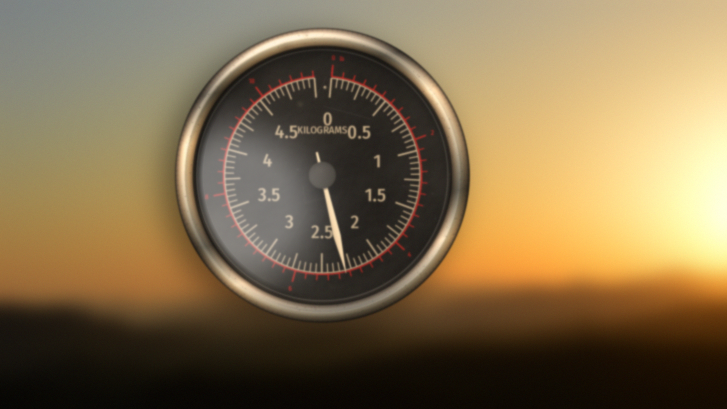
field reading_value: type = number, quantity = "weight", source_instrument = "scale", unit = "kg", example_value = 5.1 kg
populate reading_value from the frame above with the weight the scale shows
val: 2.3 kg
